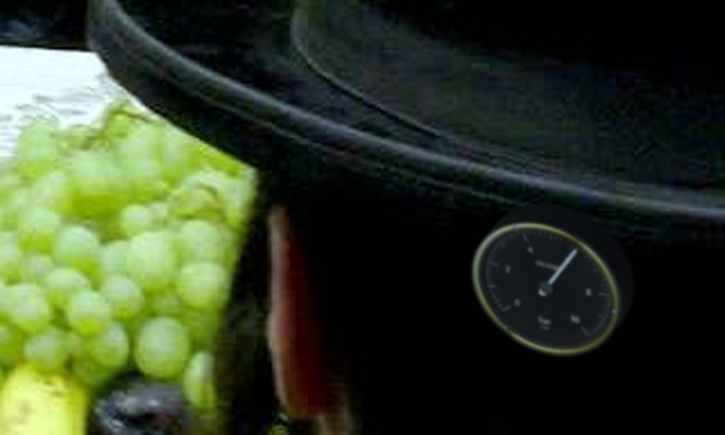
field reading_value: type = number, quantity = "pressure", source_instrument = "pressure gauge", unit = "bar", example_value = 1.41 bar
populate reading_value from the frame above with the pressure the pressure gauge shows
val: 6 bar
